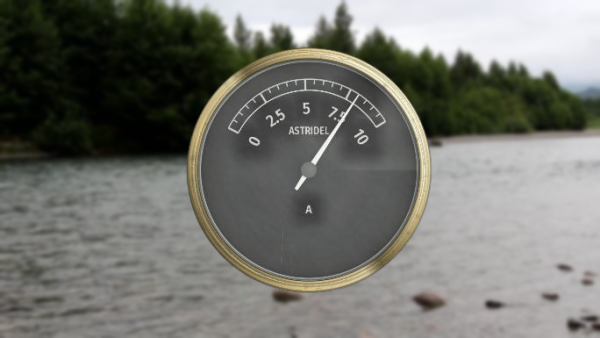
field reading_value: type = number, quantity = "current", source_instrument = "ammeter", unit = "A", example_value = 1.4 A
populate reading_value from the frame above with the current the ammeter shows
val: 8 A
